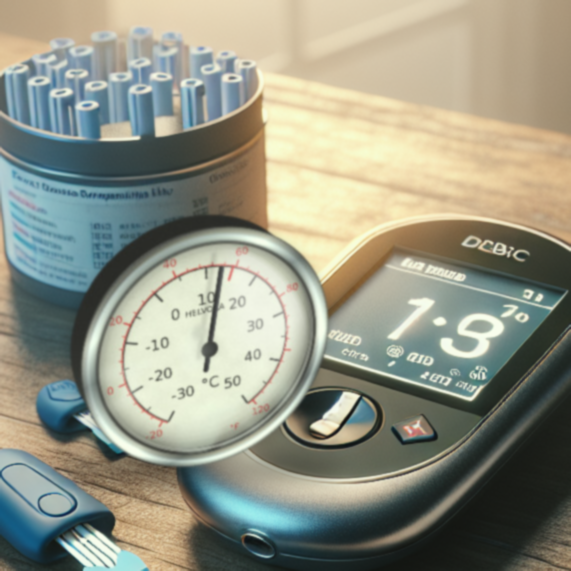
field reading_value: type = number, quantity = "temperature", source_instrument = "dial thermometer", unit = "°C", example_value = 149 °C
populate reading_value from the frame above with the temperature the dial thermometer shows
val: 12.5 °C
